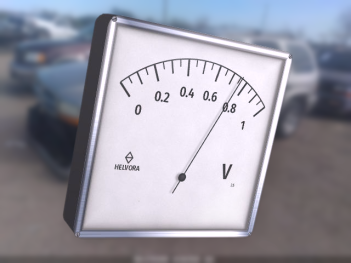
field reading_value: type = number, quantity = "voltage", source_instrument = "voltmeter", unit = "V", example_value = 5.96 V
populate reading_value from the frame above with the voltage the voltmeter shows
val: 0.75 V
